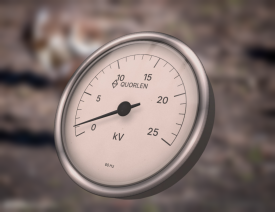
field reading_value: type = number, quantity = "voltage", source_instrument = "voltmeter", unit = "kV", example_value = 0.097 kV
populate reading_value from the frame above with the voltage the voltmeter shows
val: 1 kV
